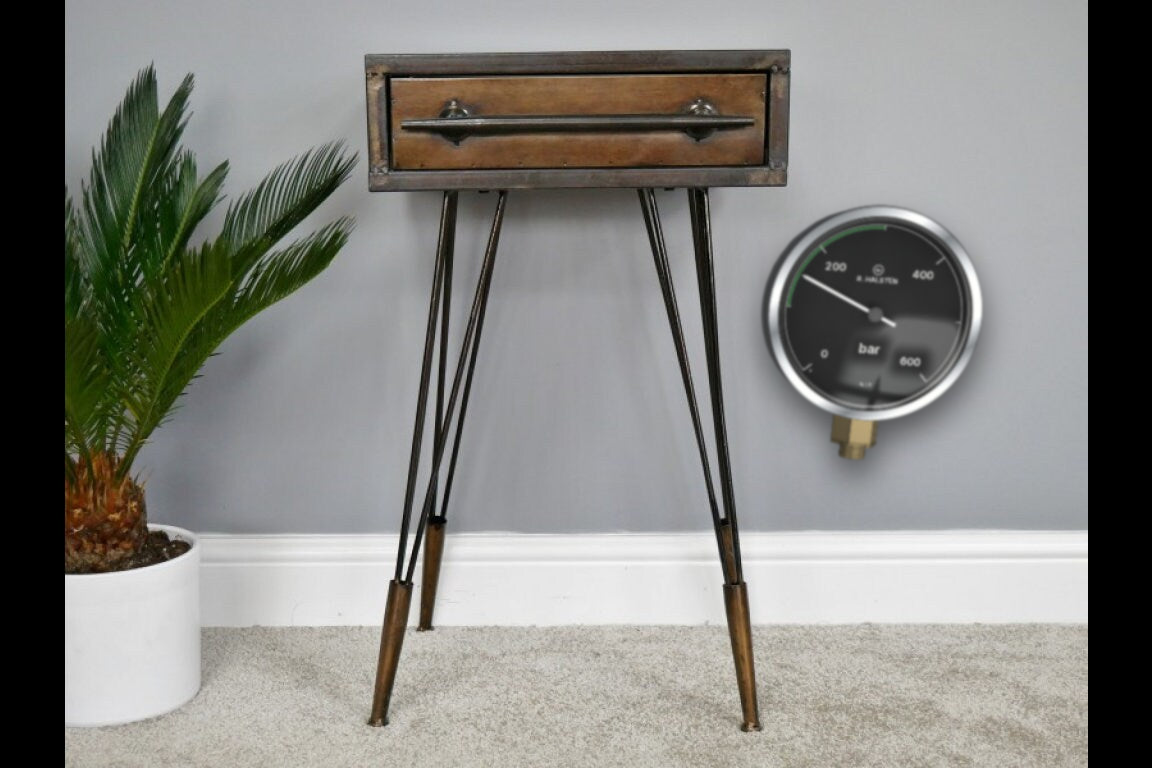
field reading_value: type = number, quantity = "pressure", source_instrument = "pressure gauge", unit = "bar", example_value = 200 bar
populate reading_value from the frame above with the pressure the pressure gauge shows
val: 150 bar
